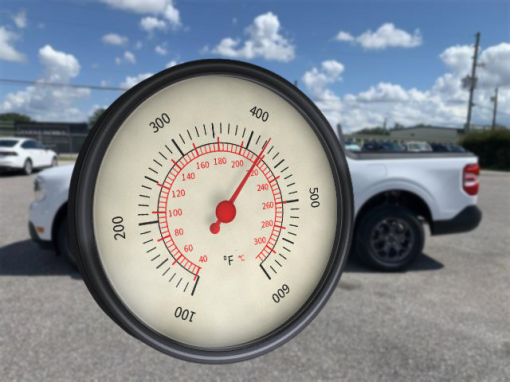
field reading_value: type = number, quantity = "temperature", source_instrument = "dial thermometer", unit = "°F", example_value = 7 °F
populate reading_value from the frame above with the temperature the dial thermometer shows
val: 420 °F
